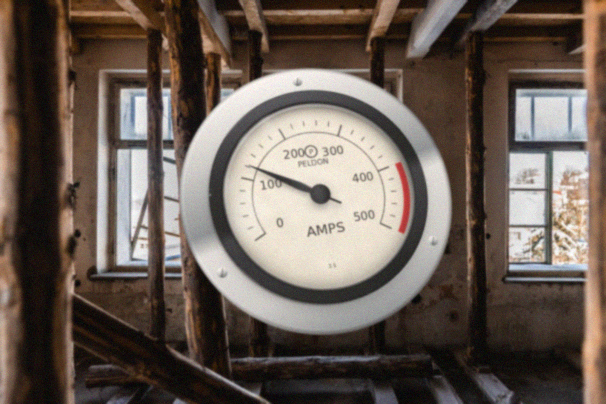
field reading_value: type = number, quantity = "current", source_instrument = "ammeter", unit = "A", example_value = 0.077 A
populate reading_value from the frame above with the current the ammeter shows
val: 120 A
